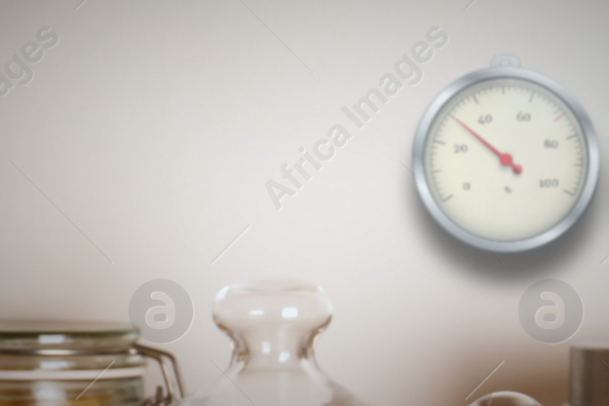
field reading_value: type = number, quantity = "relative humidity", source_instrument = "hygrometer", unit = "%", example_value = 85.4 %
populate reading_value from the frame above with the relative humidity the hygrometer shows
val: 30 %
